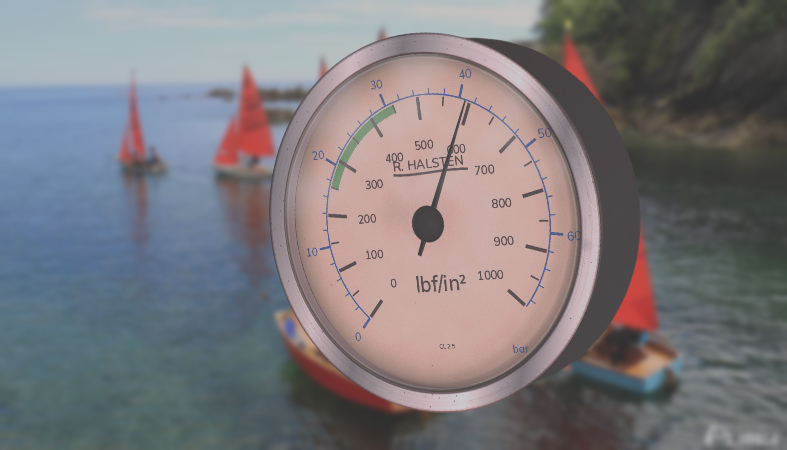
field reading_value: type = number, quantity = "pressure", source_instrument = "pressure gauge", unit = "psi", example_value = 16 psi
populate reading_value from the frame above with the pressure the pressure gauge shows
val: 600 psi
